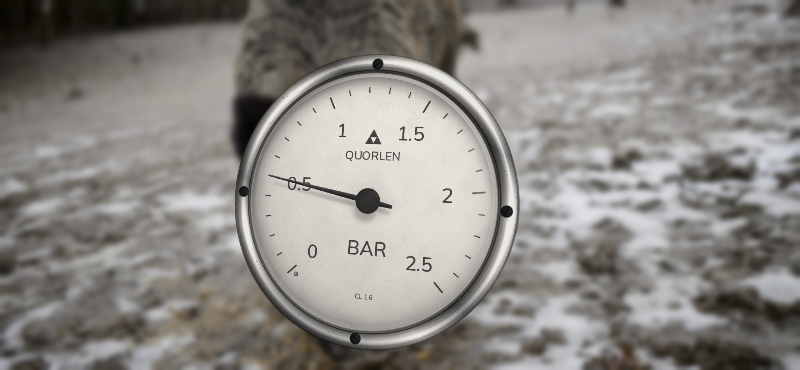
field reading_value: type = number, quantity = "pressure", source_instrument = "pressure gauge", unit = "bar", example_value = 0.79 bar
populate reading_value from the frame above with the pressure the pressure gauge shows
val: 0.5 bar
